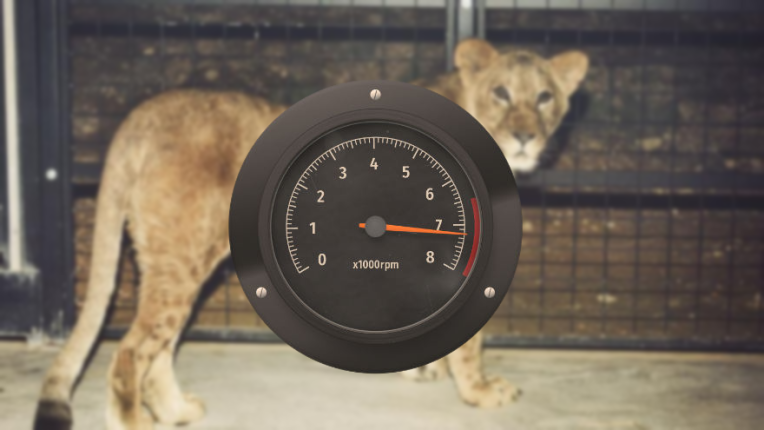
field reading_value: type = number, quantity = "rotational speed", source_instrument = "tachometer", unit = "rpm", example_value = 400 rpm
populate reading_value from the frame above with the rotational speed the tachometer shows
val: 7200 rpm
